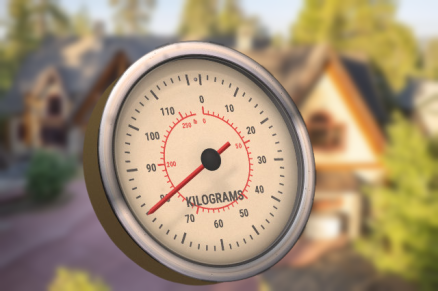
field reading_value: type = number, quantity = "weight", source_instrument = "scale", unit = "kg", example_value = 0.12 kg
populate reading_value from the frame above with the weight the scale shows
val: 80 kg
